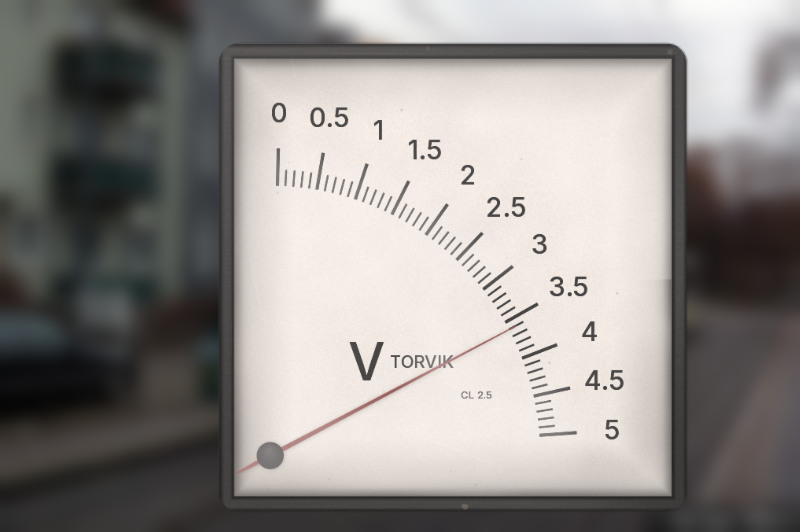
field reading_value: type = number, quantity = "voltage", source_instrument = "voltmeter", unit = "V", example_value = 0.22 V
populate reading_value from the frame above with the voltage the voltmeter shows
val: 3.6 V
